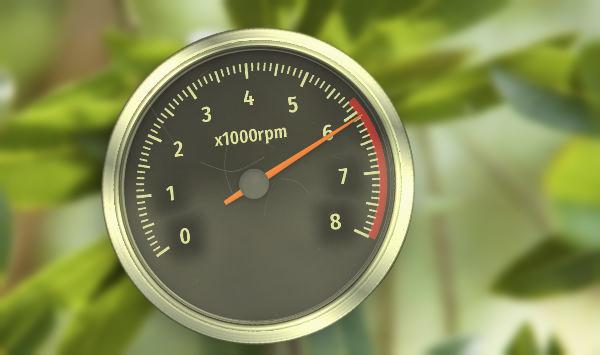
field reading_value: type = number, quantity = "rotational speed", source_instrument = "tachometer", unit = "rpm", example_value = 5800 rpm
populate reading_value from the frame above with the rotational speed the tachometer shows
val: 6100 rpm
